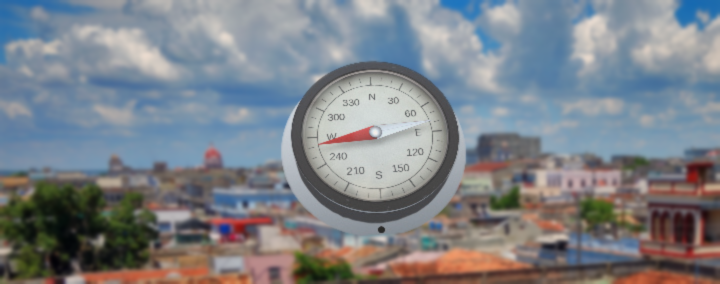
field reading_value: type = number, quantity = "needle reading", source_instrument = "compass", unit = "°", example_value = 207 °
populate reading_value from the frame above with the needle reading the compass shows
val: 260 °
